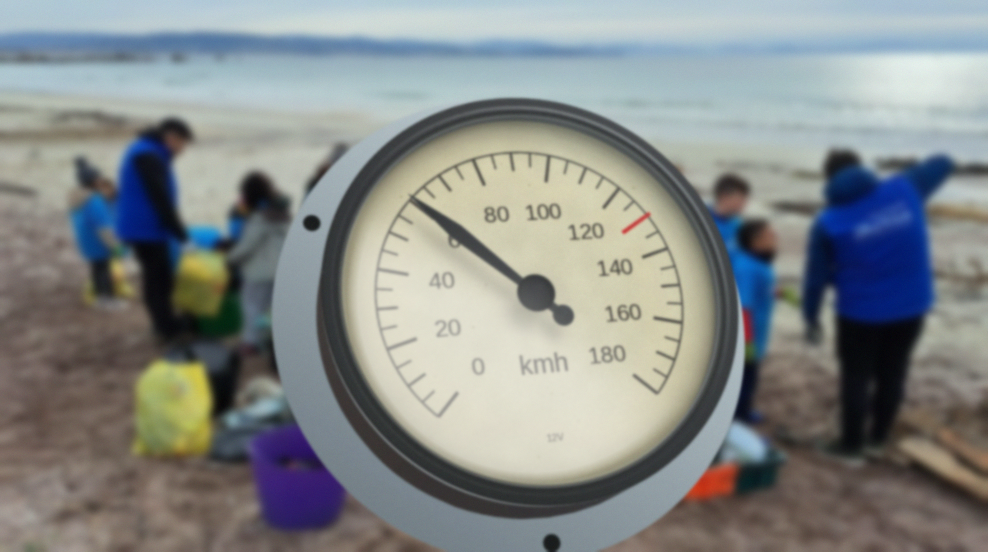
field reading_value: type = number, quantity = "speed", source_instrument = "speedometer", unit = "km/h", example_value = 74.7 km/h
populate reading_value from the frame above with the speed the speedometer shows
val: 60 km/h
